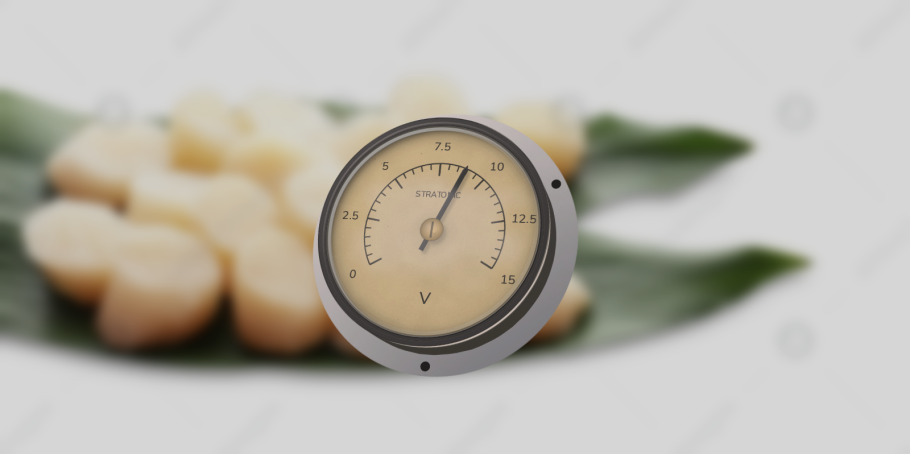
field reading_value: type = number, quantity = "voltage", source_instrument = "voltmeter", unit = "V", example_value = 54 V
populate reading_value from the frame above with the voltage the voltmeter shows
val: 9 V
